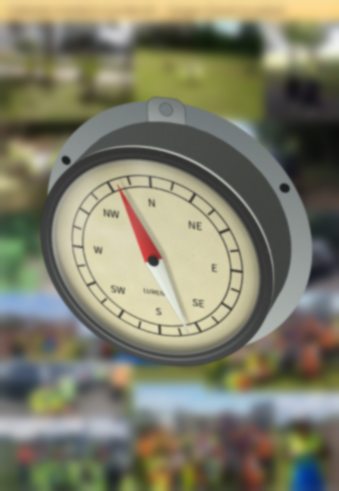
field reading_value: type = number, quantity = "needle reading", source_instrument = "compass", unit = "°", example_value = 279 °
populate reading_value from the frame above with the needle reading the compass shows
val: 337.5 °
